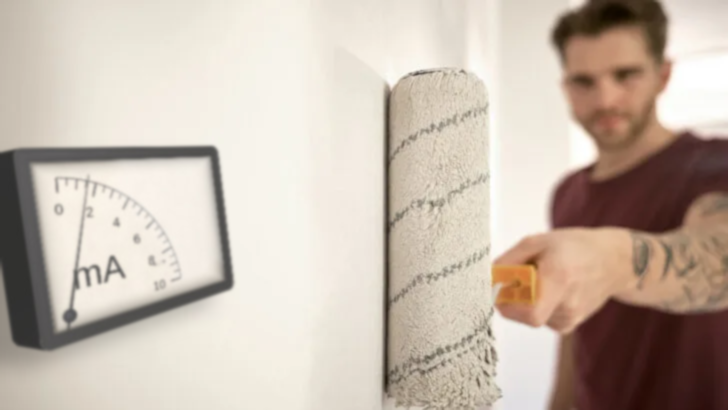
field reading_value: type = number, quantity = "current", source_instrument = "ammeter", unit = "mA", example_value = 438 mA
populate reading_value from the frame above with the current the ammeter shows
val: 1.5 mA
